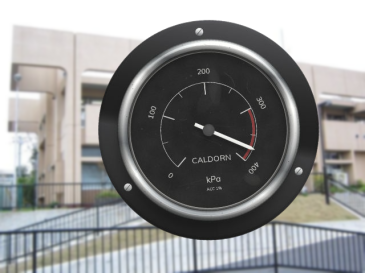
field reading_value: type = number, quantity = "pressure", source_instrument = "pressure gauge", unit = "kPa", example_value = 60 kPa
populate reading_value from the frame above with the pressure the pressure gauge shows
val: 375 kPa
